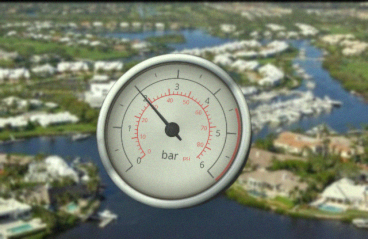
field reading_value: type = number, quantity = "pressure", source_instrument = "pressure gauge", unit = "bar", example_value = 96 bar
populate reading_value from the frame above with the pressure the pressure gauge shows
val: 2 bar
